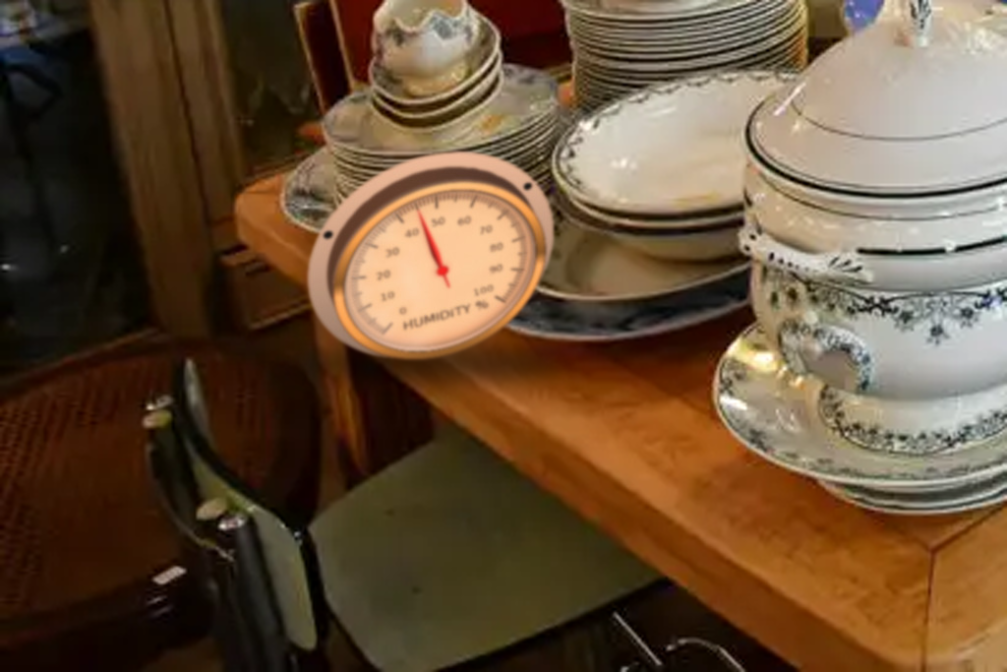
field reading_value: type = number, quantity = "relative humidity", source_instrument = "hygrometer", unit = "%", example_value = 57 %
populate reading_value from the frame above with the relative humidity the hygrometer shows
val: 45 %
